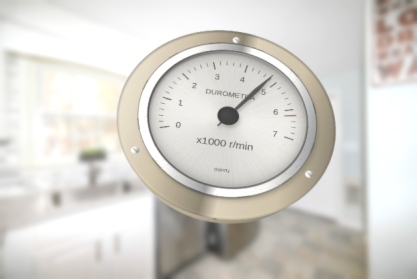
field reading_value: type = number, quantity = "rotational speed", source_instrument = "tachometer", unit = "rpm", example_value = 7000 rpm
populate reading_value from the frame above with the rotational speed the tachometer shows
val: 4800 rpm
